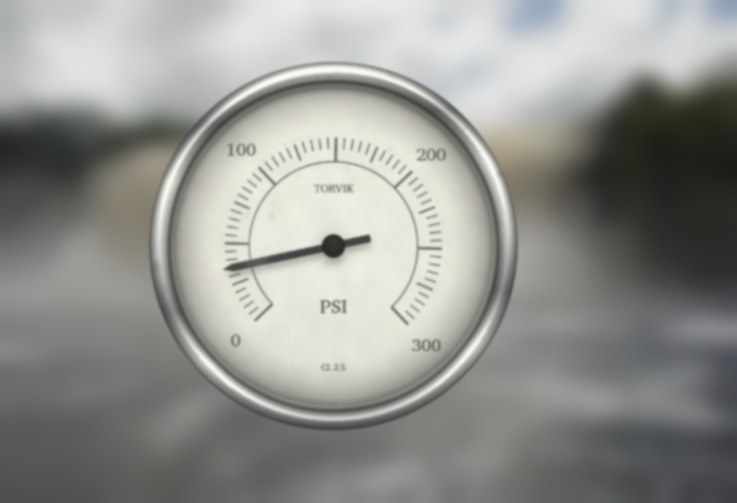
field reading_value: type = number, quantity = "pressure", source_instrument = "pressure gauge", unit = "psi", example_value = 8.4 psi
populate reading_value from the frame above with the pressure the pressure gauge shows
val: 35 psi
